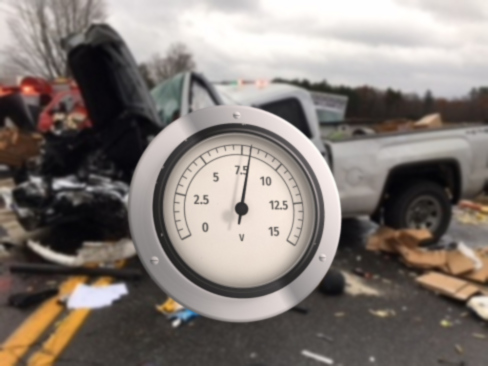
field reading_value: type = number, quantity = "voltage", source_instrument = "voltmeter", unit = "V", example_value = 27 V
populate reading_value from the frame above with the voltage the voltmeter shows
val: 8 V
